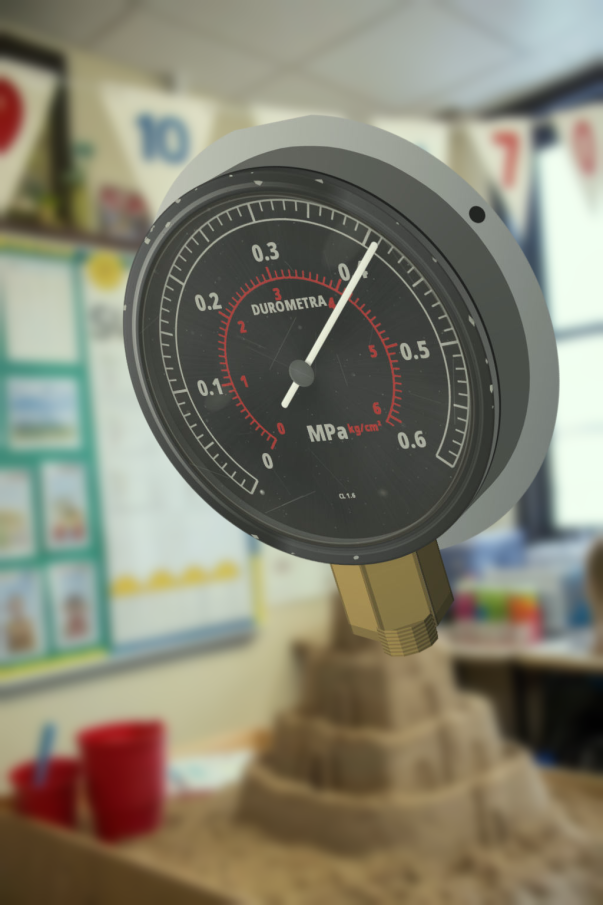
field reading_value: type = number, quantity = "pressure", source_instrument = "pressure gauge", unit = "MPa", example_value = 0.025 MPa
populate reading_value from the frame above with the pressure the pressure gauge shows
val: 0.41 MPa
